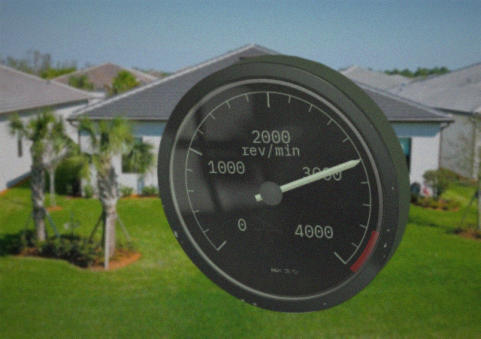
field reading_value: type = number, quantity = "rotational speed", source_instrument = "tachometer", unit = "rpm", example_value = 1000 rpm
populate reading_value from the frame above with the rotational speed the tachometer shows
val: 3000 rpm
